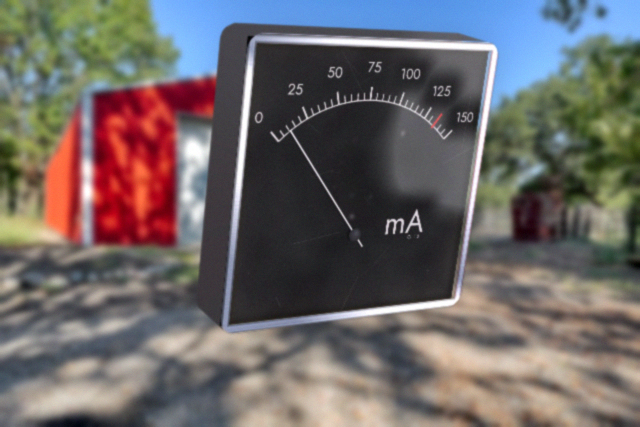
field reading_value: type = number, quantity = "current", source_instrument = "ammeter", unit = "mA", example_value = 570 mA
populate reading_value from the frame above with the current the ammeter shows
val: 10 mA
